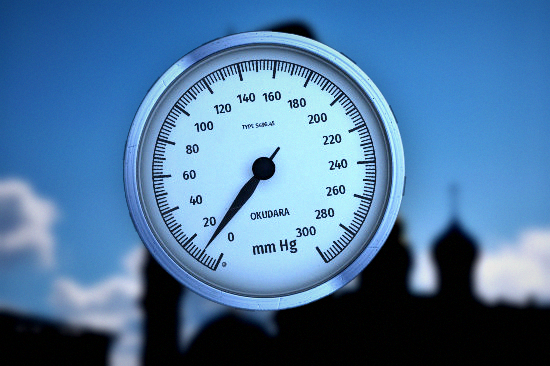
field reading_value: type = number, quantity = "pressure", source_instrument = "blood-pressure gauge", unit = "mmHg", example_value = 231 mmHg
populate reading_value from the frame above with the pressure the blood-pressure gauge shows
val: 10 mmHg
